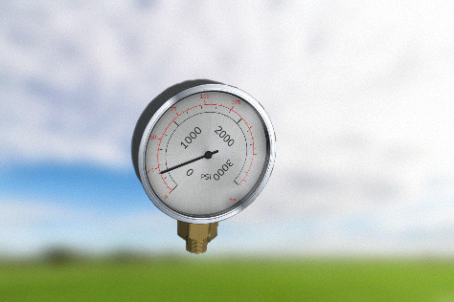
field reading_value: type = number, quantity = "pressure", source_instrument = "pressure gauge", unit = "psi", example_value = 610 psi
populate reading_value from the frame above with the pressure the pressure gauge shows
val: 300 psi
